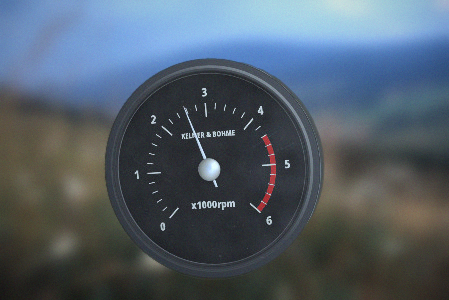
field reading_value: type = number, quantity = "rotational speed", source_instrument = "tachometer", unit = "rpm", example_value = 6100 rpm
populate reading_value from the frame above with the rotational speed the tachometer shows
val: 2600 rpm
